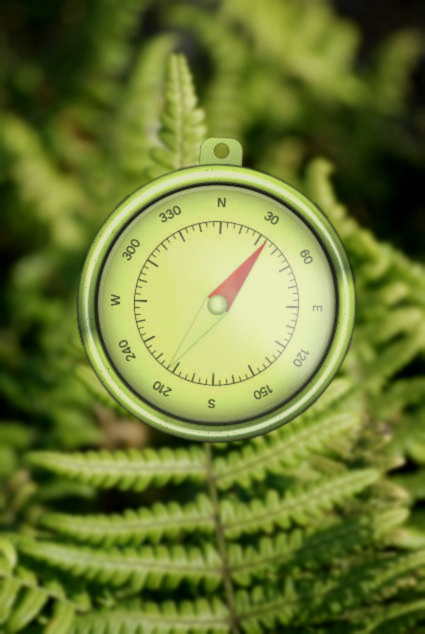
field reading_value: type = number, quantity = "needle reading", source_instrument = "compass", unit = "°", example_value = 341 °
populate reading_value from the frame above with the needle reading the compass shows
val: 35 °
